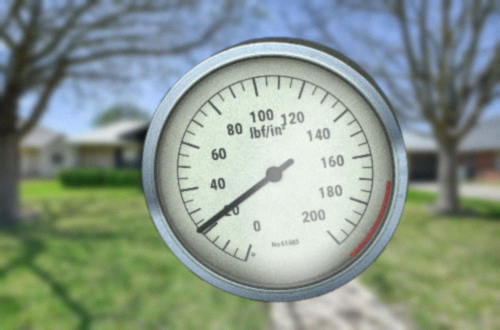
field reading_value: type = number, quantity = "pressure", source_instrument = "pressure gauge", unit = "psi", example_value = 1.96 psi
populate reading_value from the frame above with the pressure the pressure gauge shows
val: 22.5 psi
